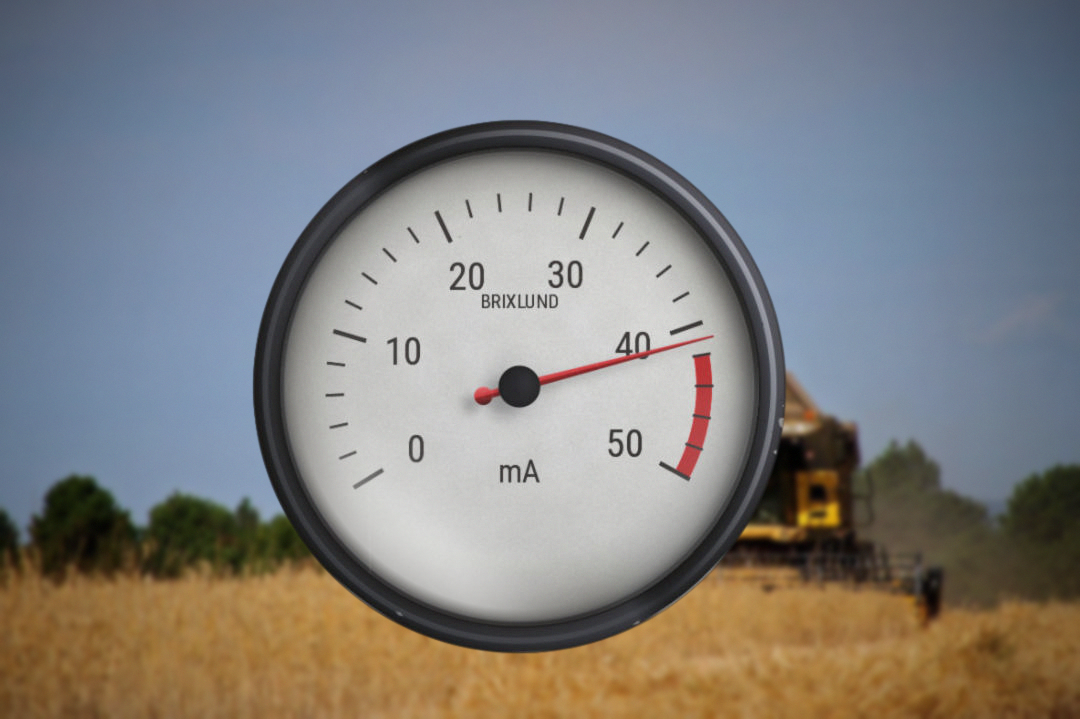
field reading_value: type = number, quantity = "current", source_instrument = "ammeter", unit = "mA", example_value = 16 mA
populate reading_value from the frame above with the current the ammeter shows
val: 41 mA
